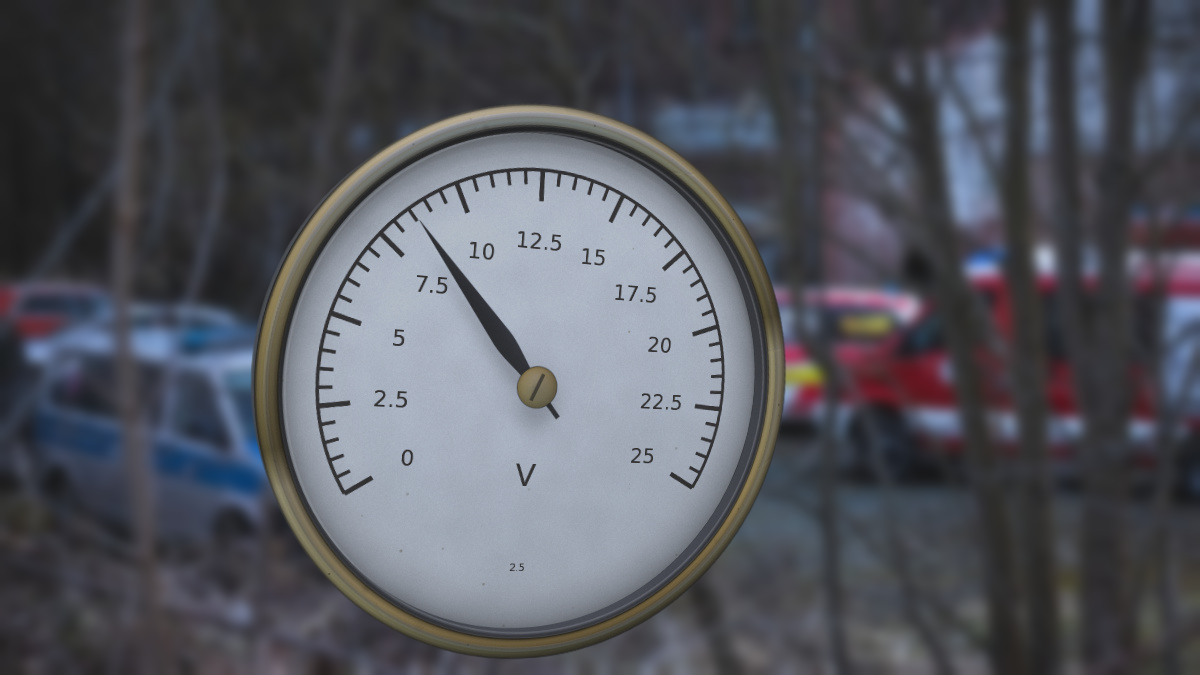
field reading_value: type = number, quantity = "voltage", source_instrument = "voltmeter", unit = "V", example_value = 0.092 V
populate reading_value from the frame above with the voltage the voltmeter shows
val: 8.5 V
